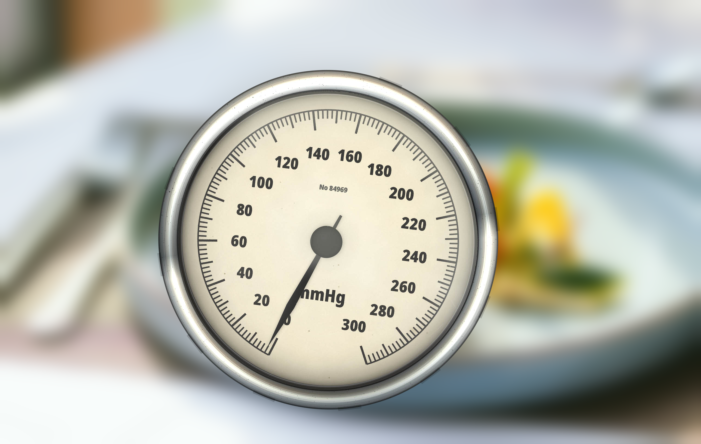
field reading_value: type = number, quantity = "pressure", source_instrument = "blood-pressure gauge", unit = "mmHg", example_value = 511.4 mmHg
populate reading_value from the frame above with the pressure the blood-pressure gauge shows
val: 2 mmHg
